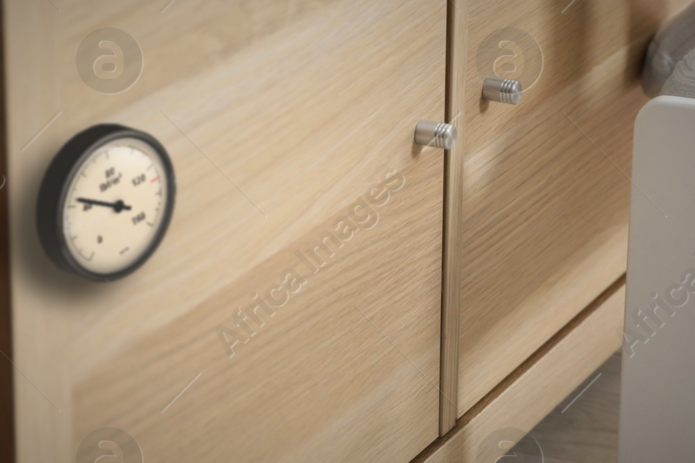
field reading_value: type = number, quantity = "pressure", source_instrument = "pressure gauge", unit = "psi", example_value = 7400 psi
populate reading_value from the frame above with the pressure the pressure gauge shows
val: 45 psi
